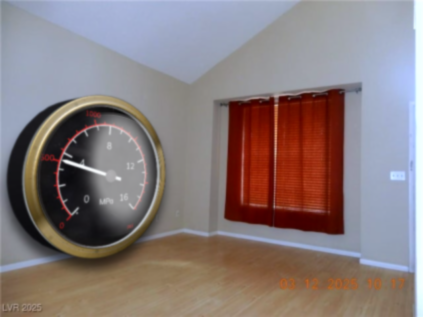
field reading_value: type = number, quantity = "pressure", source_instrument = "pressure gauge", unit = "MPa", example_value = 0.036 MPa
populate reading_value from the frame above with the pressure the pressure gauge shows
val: 3.5 MPa
